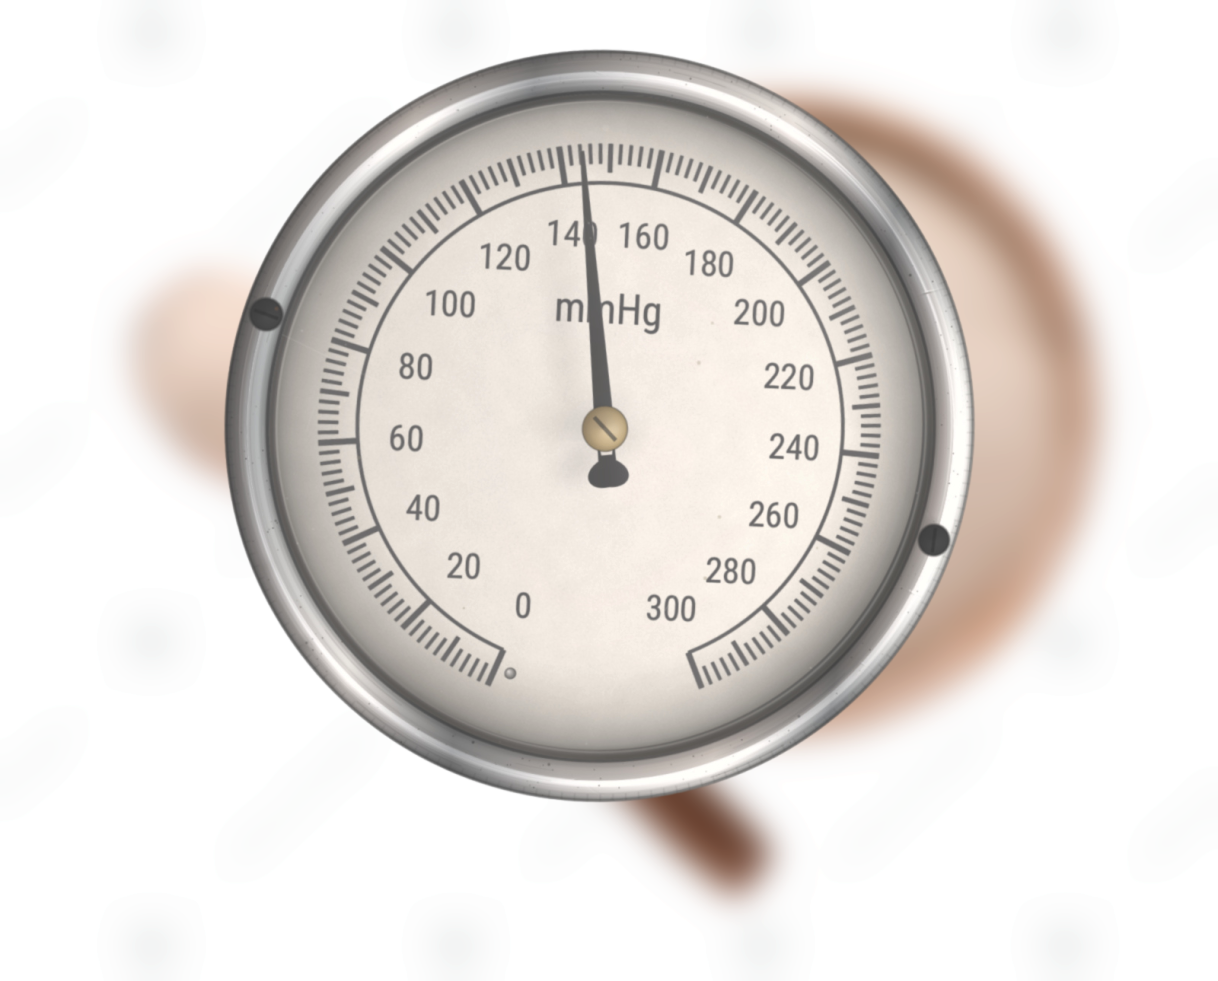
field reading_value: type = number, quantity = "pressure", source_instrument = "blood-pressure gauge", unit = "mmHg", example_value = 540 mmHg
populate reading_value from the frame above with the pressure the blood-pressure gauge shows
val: 144 mmHg
